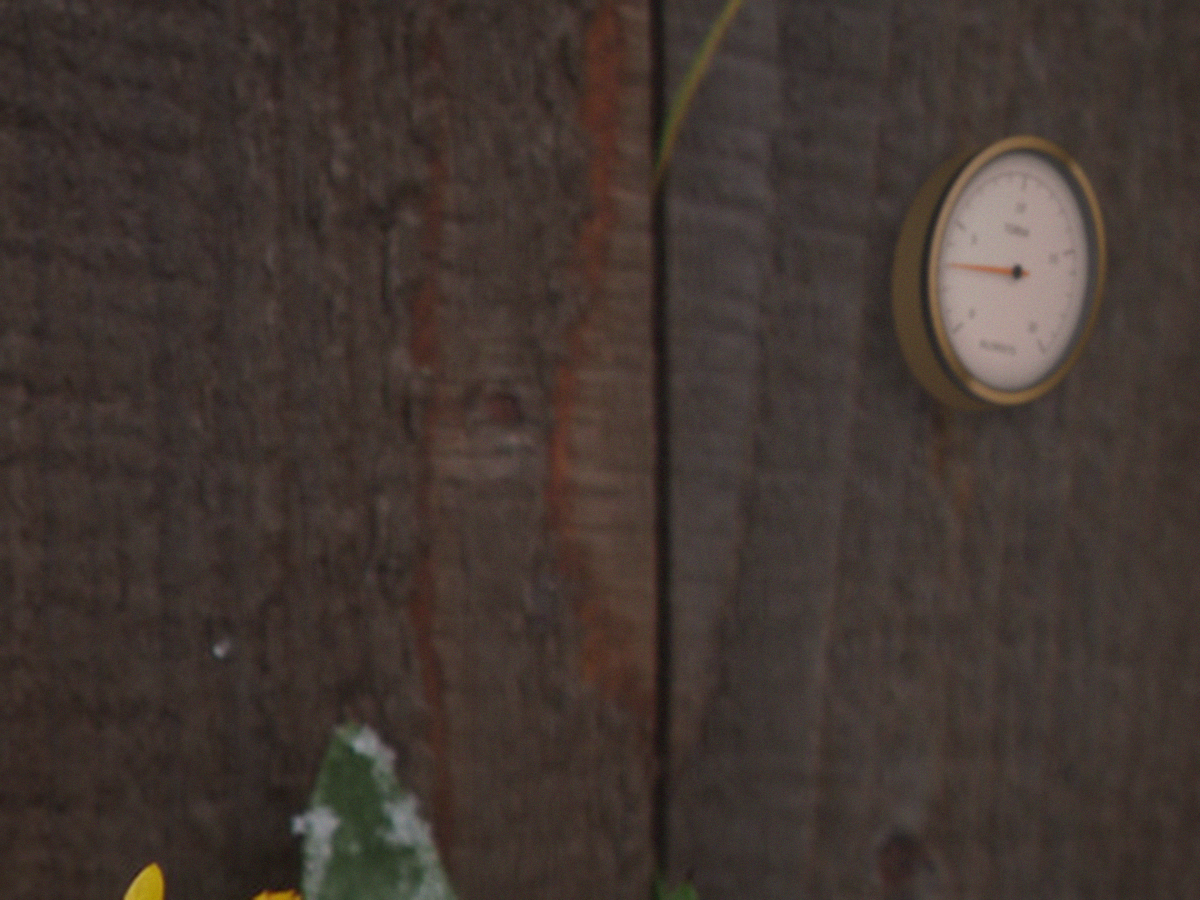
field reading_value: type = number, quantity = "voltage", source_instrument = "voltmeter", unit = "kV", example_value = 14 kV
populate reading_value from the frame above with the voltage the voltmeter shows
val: 3 kV
